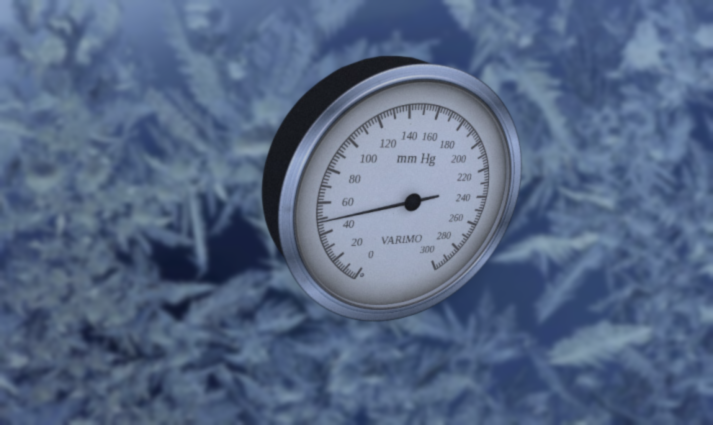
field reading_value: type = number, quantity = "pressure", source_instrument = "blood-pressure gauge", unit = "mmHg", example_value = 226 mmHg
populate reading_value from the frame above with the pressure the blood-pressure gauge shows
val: 50 mmHg
